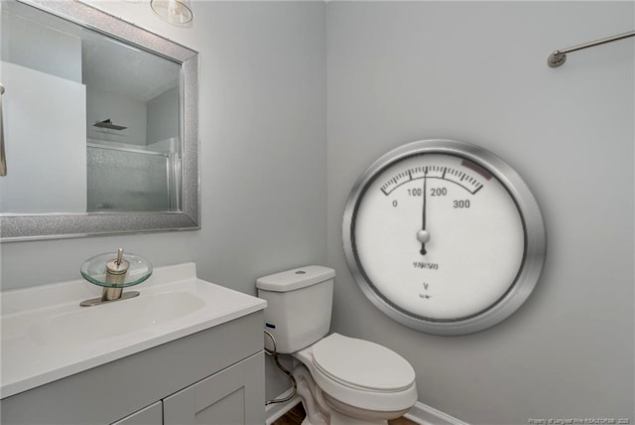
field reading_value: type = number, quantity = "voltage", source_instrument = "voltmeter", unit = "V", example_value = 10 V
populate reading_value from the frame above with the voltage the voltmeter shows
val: 150 V
